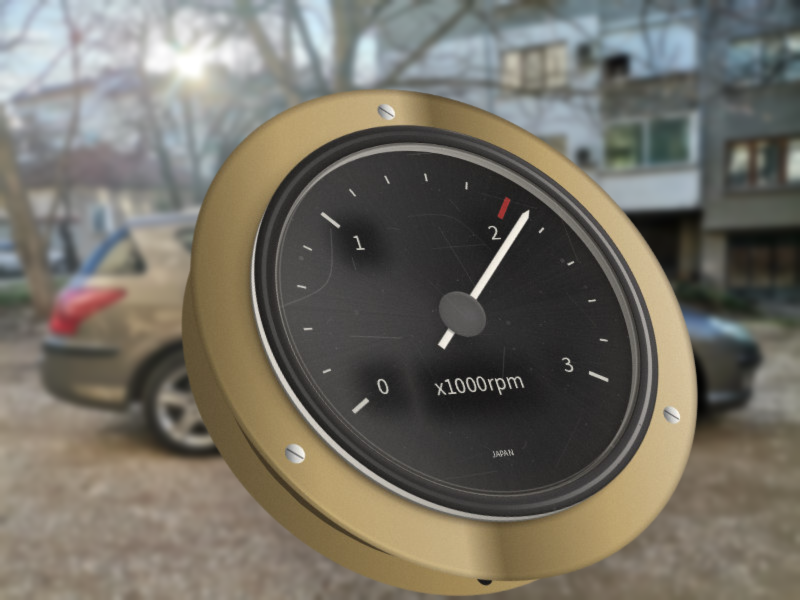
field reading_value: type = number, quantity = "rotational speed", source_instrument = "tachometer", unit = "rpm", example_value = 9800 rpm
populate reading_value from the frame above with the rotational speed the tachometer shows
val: 2100 rpm
